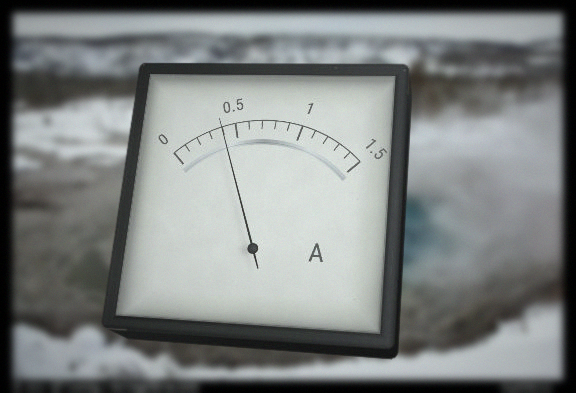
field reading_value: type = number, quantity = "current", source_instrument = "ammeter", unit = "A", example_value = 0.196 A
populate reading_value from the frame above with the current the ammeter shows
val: 0.4 A
